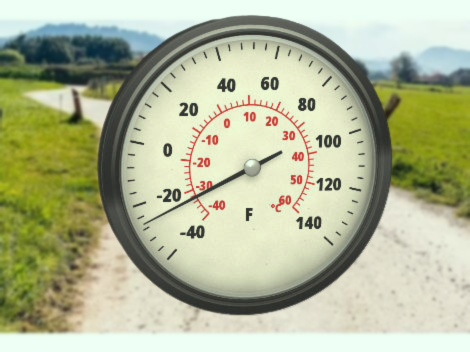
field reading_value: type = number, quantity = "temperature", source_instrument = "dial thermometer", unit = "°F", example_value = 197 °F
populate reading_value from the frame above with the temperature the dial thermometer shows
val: -26 °F
